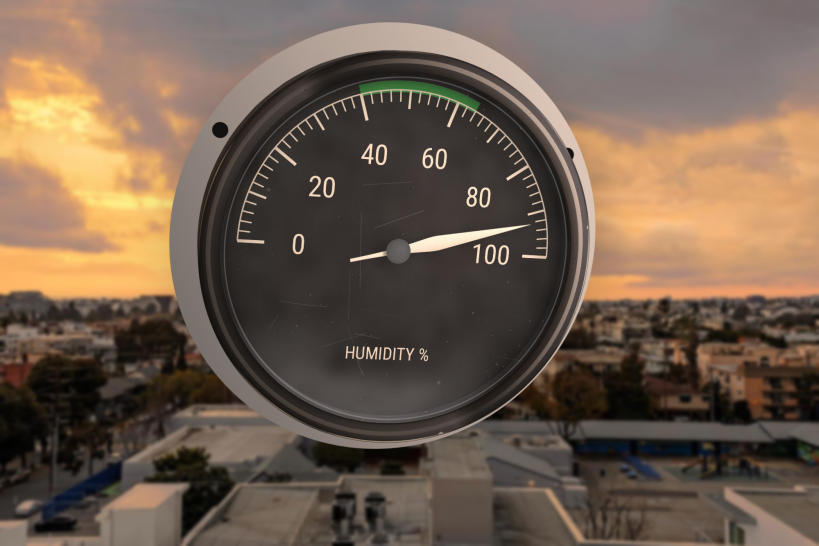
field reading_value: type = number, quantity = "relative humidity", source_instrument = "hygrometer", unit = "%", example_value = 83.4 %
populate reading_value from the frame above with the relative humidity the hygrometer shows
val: 92 %
